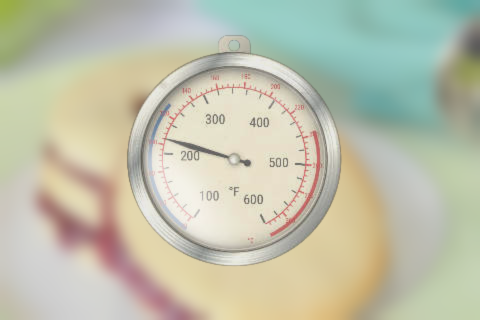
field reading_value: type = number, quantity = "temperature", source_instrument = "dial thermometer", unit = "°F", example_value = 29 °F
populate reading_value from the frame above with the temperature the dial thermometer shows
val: 220 °F
